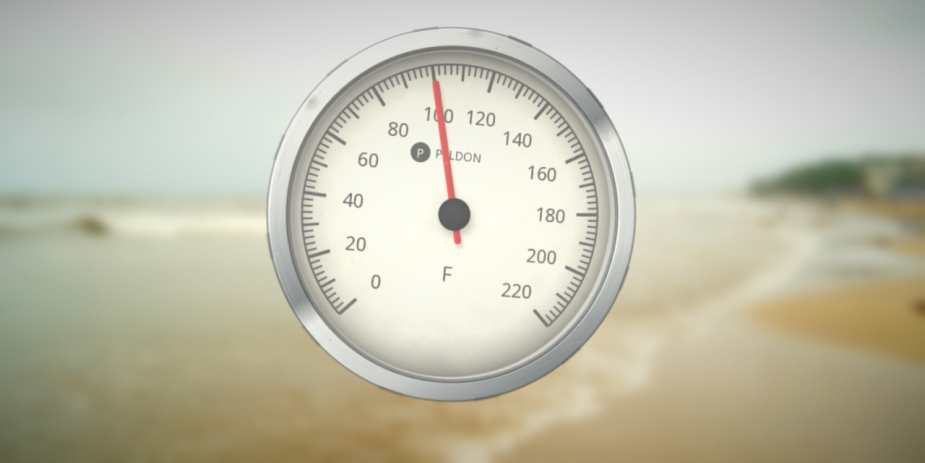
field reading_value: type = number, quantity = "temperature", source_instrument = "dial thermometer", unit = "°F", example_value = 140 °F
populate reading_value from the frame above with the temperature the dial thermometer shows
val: 100 °F
